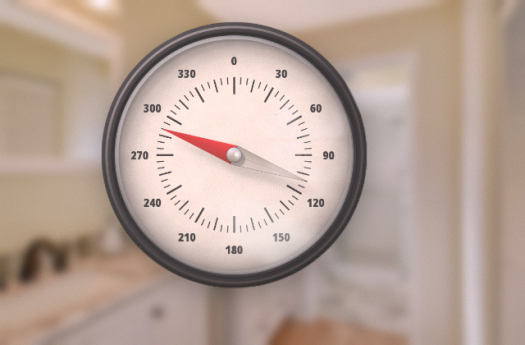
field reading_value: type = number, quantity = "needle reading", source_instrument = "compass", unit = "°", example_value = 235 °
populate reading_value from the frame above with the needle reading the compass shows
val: 290 °
